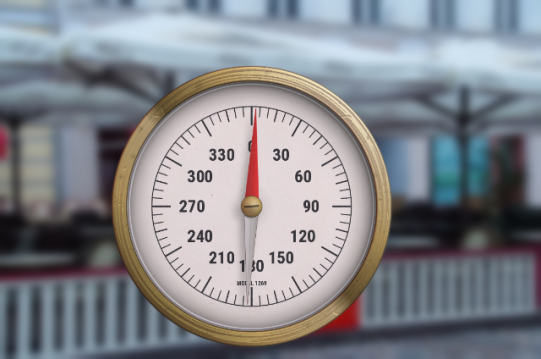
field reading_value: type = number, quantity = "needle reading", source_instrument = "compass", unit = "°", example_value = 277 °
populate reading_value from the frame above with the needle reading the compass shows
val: 2.5 °
